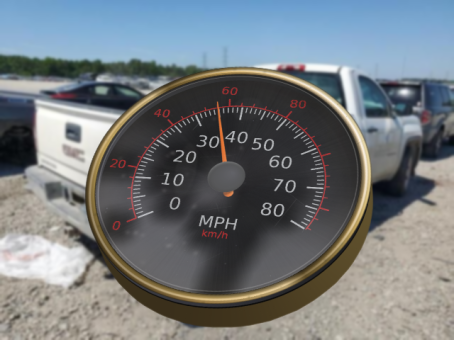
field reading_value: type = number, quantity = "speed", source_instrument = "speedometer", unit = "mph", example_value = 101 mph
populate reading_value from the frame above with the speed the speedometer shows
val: 35 mph
